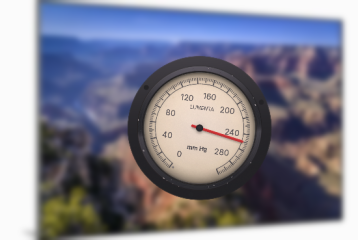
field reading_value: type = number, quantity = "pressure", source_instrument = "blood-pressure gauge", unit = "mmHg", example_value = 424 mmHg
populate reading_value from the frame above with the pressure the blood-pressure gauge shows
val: 250 mmHg
